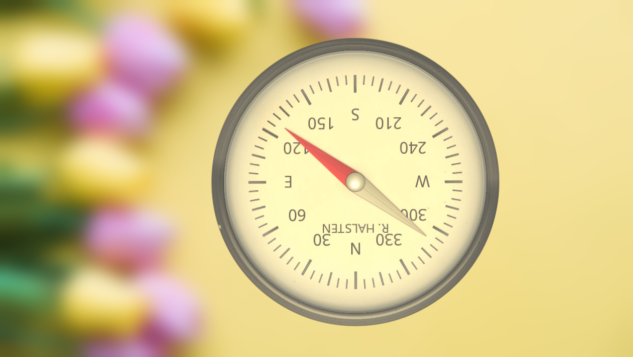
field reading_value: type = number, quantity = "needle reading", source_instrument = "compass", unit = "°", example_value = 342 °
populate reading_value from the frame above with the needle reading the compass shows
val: 127.5 °
